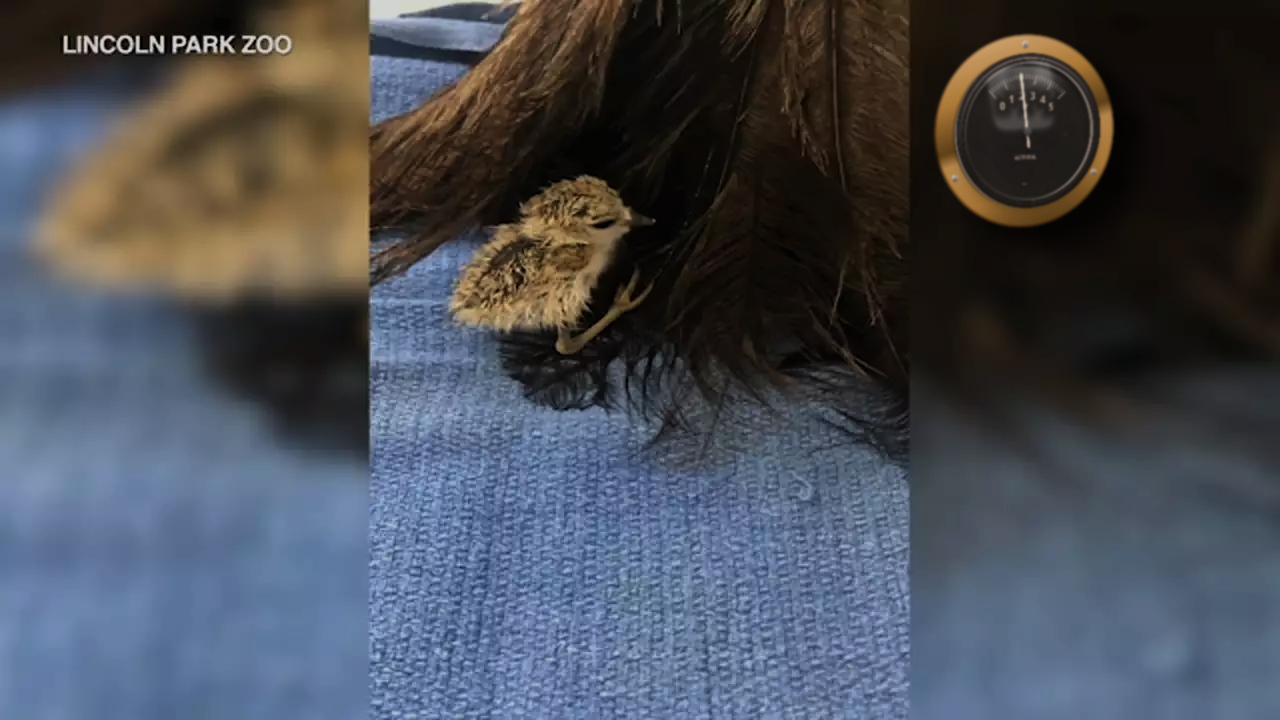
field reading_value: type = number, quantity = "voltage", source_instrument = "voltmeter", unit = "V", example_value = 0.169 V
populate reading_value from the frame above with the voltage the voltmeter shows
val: 2 V
